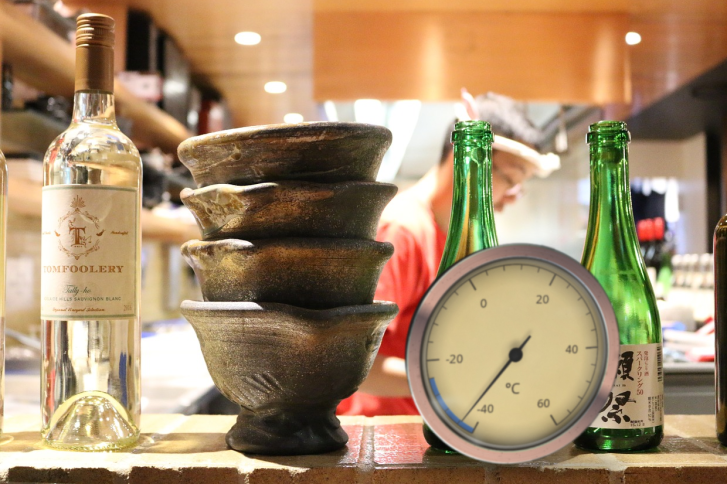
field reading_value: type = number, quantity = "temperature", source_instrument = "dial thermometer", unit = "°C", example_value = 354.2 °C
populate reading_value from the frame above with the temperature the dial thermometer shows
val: -36 °C
